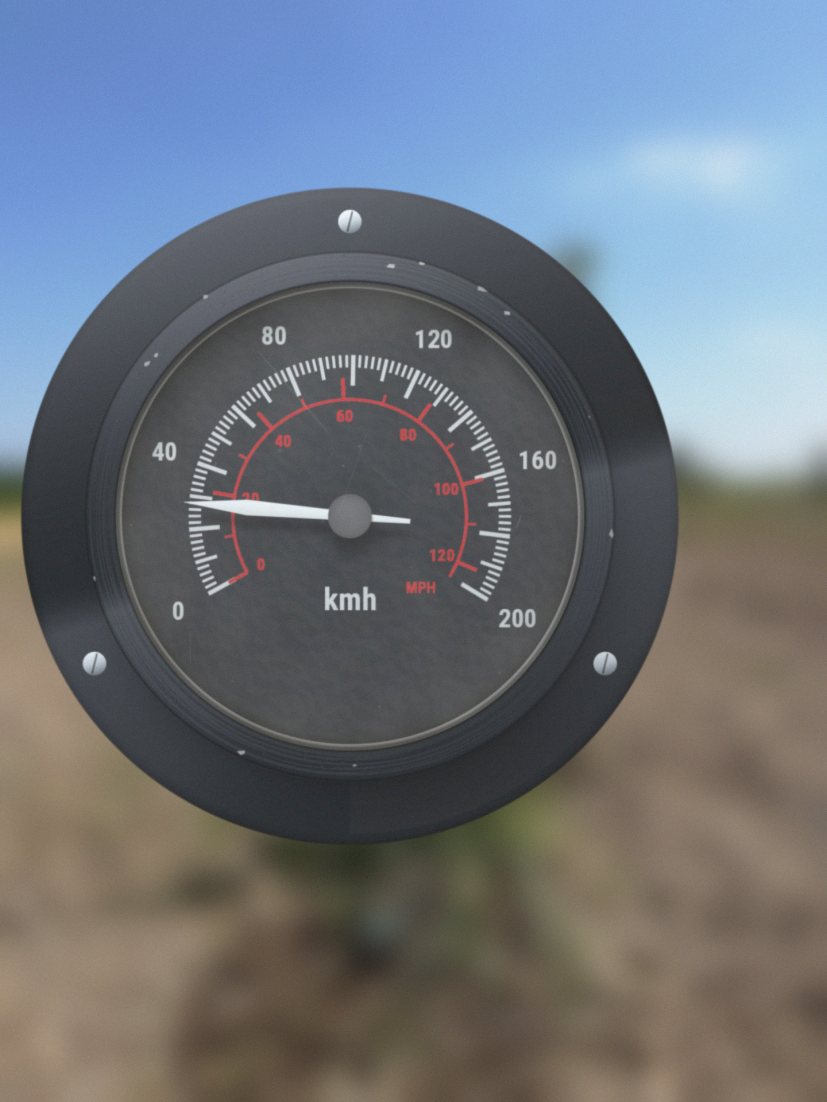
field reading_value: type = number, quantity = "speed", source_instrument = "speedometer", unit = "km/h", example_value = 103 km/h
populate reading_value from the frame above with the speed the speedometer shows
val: 28 km/h
